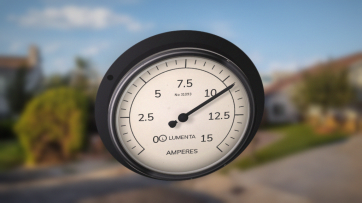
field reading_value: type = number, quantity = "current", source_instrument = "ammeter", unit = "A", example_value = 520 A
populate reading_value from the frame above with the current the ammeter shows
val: 10.5 A
